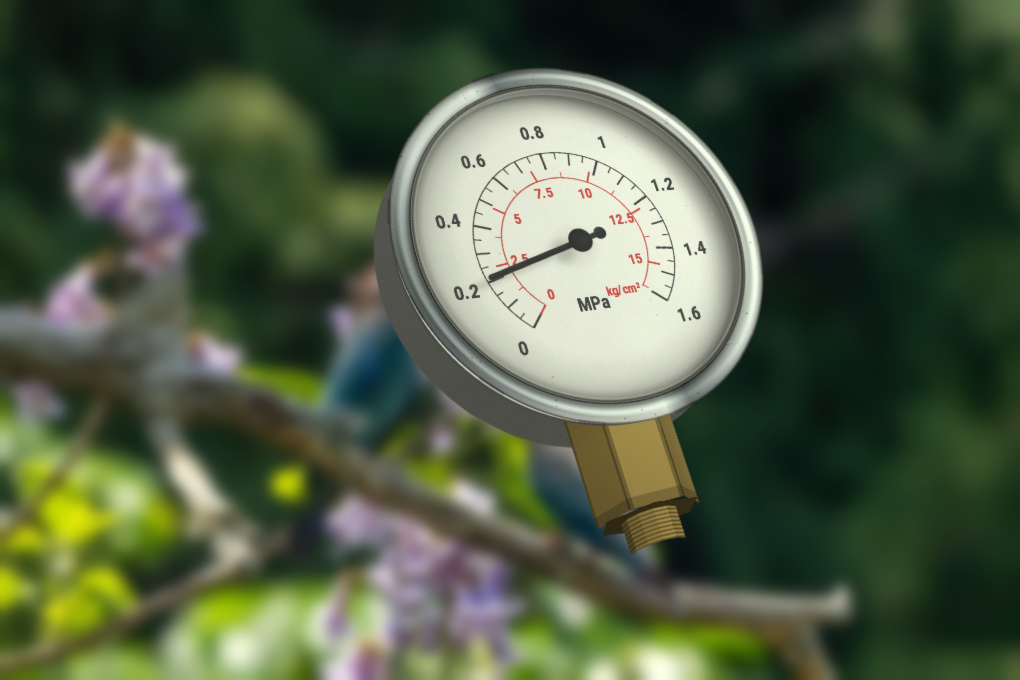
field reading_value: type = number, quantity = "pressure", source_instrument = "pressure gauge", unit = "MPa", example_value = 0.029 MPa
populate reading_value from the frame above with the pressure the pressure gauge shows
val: 0.2 MPa
